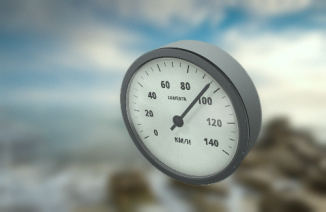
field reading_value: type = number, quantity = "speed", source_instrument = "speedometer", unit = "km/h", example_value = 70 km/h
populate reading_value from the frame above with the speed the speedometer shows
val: 95 km/h
